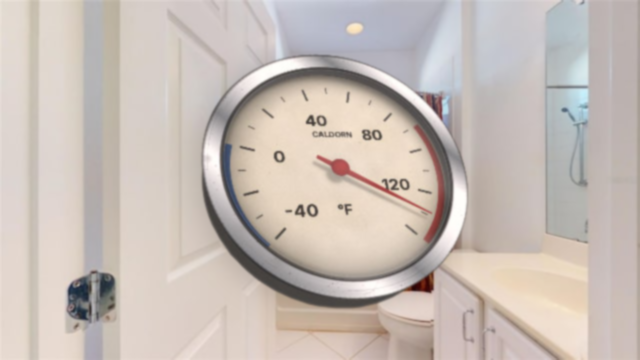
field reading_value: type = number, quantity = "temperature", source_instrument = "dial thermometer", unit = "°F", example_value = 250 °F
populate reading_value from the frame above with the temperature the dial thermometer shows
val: 130 °F
